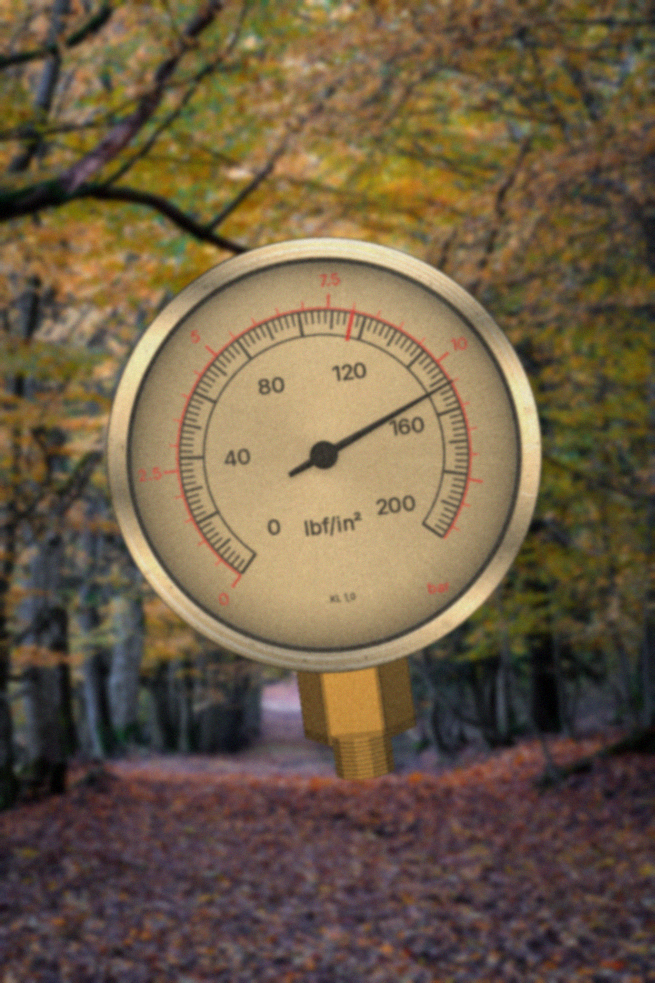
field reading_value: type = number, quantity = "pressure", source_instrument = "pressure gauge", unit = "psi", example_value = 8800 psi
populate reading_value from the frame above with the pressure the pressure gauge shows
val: 152 psi
